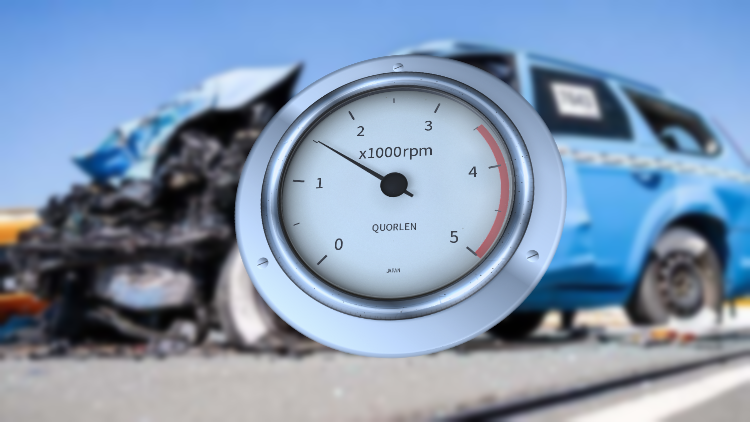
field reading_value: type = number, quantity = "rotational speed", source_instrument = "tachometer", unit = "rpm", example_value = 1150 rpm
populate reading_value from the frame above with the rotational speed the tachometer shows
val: 1500 rpm
